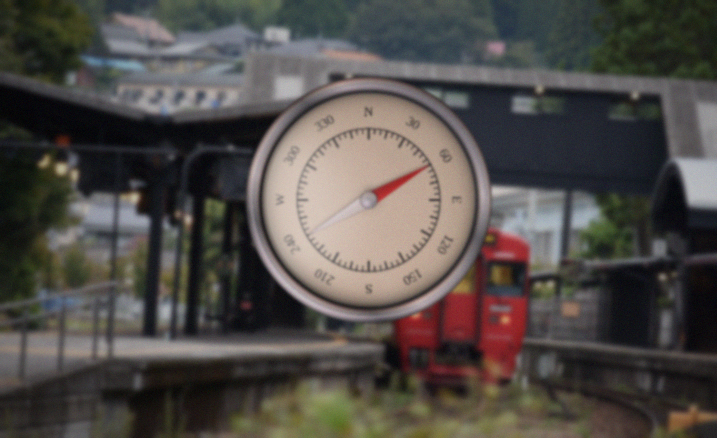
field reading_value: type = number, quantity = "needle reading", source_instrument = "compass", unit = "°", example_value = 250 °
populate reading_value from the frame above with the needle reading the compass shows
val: 60 °
